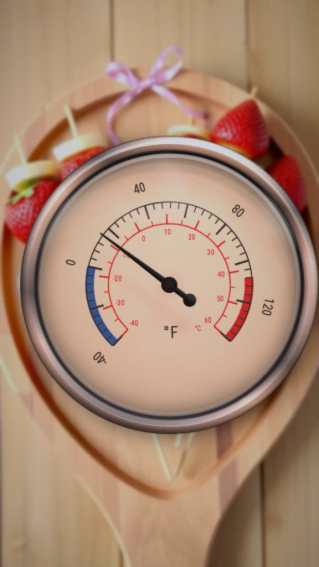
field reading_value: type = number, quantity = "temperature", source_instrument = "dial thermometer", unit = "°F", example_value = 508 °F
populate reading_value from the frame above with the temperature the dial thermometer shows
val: 16 °F
